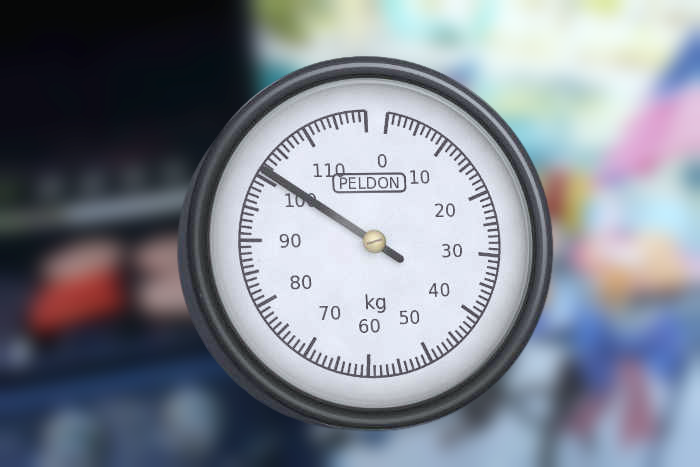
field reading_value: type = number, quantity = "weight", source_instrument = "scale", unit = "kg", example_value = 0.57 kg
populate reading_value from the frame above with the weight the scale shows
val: 101 kg
